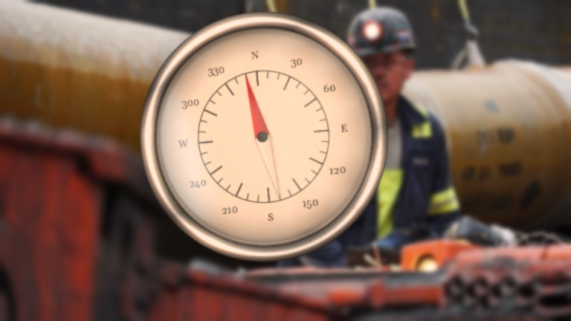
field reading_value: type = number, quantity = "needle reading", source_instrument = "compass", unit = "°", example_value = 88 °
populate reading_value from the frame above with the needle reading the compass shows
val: 350 °
